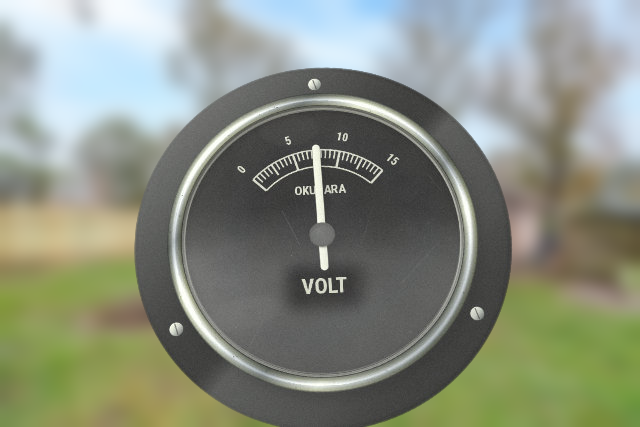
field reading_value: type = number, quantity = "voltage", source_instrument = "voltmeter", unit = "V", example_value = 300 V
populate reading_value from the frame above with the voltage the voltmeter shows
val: 7.5 V
